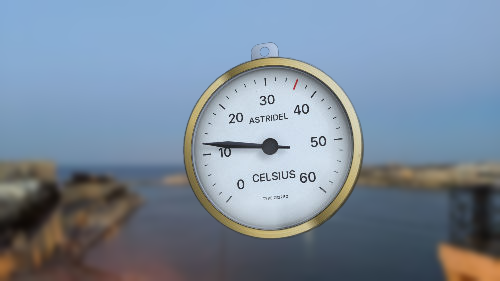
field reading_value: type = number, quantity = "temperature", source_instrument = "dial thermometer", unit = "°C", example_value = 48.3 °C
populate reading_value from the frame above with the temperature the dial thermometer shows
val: 12 °C
